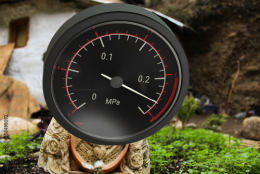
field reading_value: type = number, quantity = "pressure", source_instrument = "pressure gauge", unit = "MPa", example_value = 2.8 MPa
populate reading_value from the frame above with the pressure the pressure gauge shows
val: 0.23 MPa
